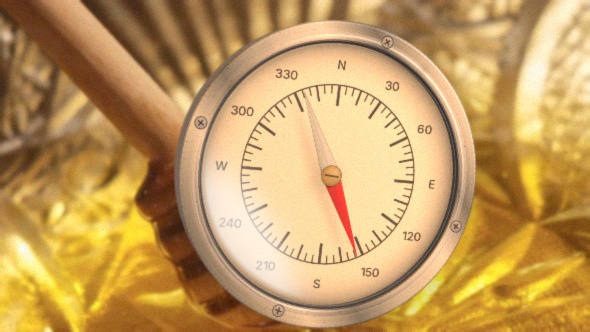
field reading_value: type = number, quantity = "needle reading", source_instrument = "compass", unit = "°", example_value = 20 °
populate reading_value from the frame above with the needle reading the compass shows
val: 155 °
